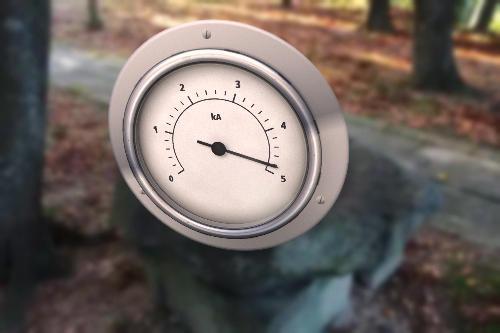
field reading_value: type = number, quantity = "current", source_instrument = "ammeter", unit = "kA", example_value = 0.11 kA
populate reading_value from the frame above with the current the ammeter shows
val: 4.8 kA
